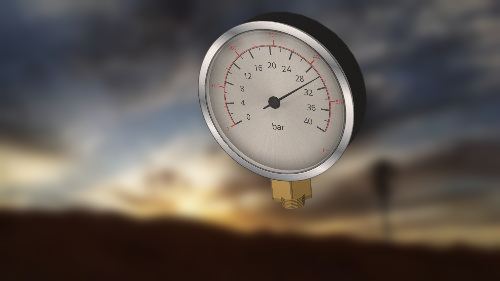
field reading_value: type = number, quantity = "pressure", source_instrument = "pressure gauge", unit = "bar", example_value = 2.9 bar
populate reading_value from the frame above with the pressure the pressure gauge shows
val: 30 bar
